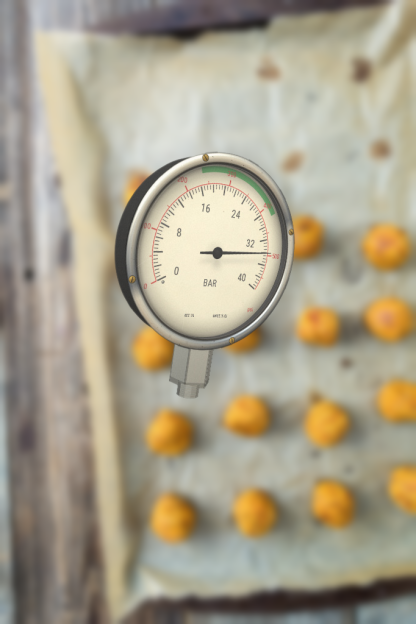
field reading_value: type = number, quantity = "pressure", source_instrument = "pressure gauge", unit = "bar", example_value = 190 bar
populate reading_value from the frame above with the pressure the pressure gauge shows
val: 34 bar
